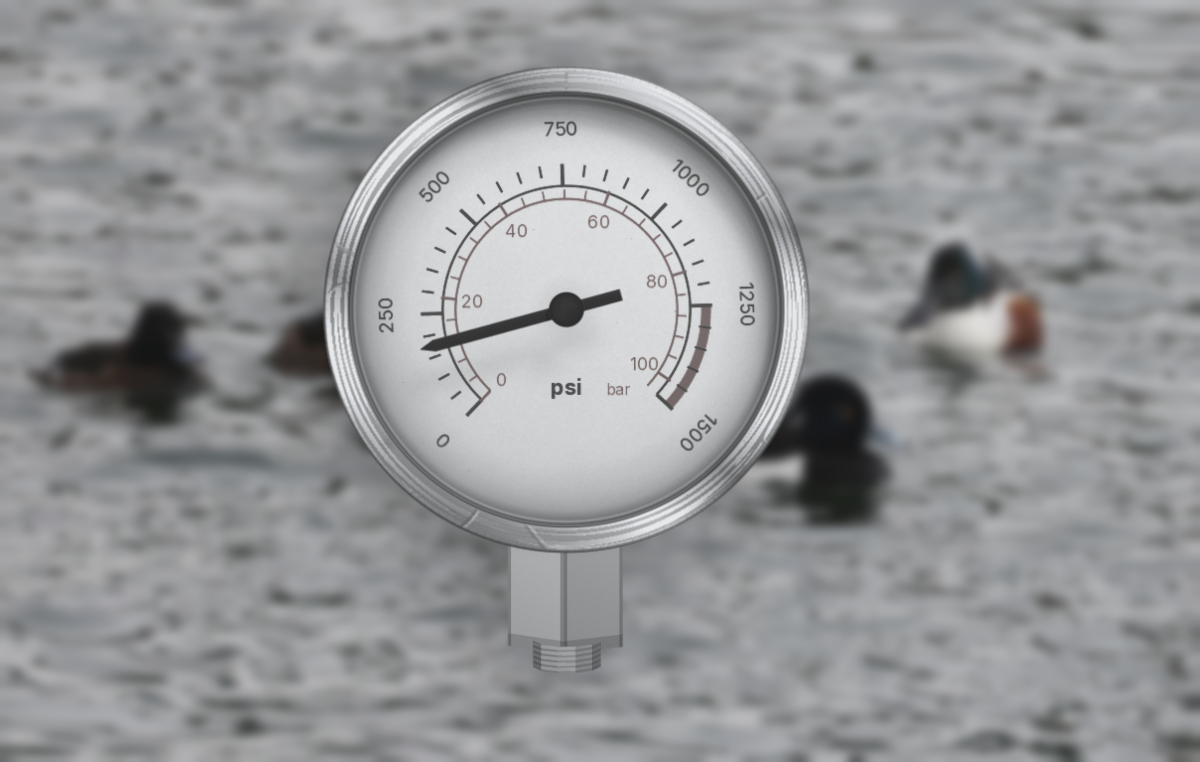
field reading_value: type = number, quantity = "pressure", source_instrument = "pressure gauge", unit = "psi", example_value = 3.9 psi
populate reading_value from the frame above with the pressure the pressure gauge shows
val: 175 psi
